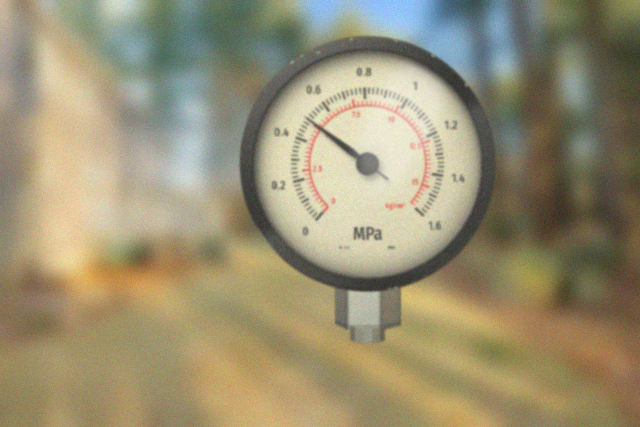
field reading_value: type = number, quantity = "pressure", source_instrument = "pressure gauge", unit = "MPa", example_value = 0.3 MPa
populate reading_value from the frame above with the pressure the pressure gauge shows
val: 0.5 MPa
